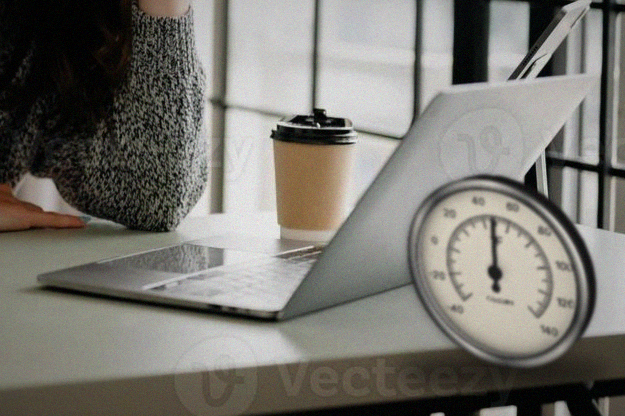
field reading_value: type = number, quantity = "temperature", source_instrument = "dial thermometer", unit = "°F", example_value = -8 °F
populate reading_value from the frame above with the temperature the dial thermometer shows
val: 50 °F
